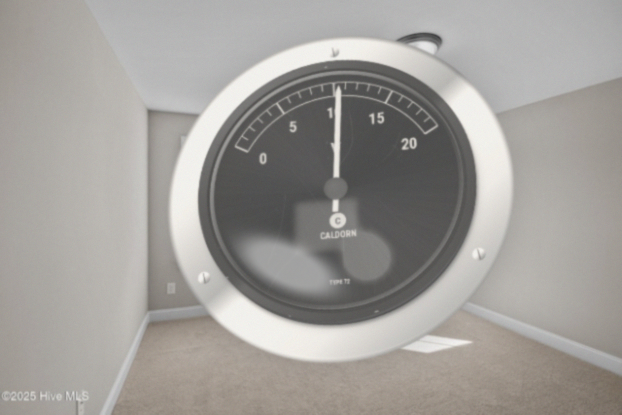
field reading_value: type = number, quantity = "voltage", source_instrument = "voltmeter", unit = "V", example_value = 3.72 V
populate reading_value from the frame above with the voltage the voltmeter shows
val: 10.5 V
